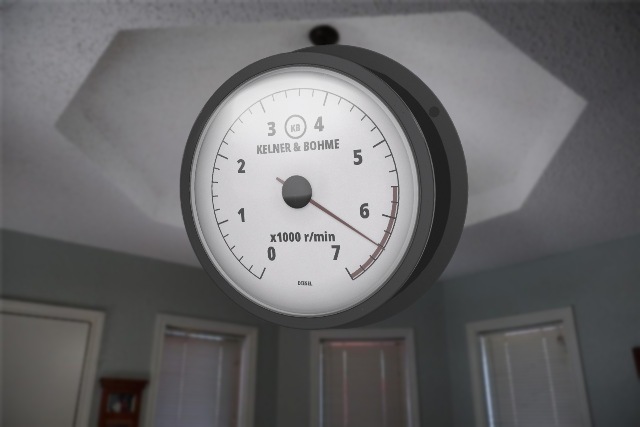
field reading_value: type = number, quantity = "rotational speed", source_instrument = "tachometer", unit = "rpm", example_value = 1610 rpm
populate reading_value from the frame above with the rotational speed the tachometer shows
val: 6400 rpm
